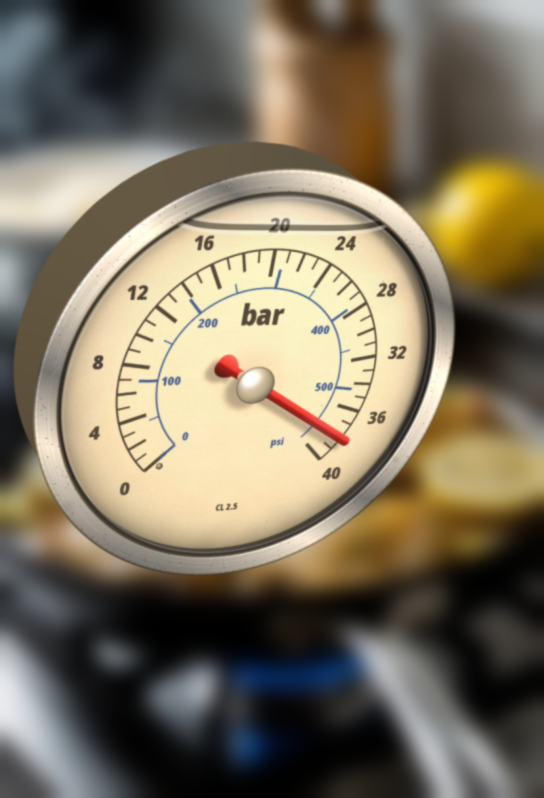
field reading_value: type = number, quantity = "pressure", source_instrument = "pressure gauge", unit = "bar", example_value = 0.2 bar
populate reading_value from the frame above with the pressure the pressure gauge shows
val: 38 bar
